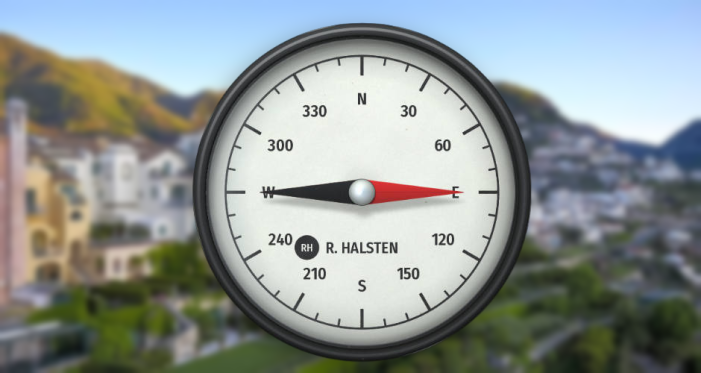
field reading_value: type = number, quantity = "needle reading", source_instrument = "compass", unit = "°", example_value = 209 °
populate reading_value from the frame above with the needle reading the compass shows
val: 90 °
